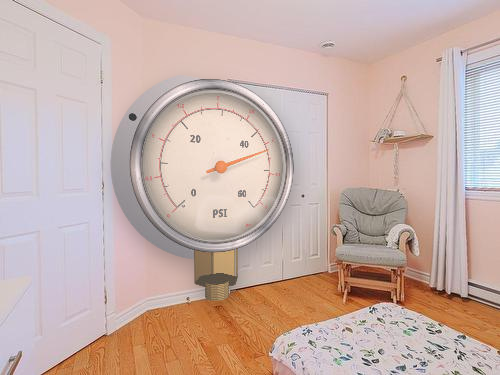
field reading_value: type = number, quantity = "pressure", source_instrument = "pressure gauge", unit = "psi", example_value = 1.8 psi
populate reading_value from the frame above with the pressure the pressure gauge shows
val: 45 psi
